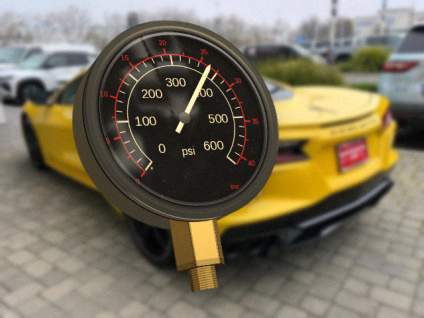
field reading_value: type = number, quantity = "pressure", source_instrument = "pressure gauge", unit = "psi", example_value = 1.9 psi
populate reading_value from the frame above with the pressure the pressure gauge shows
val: 380 psi
